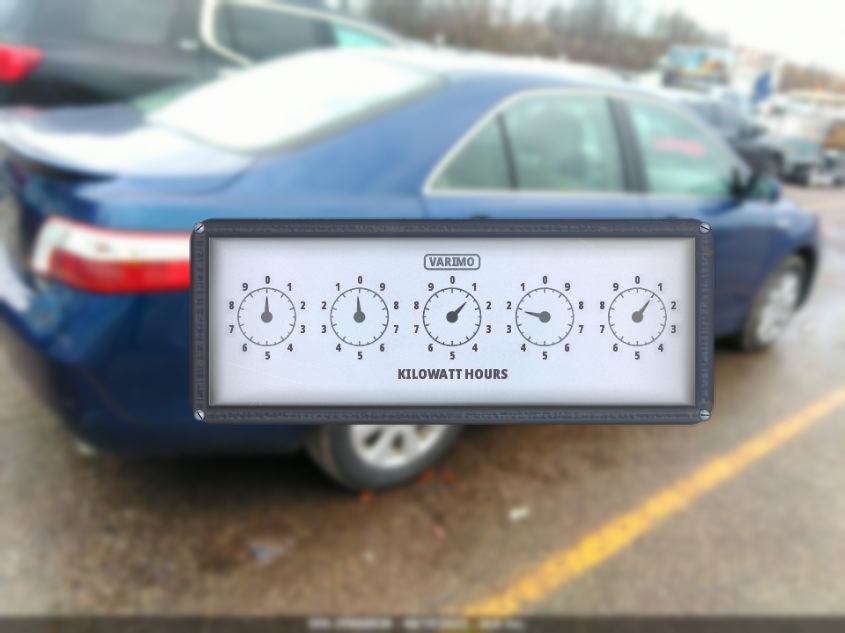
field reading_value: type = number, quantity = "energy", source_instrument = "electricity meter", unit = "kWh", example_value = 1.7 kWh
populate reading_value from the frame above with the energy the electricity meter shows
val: 121 kWh
